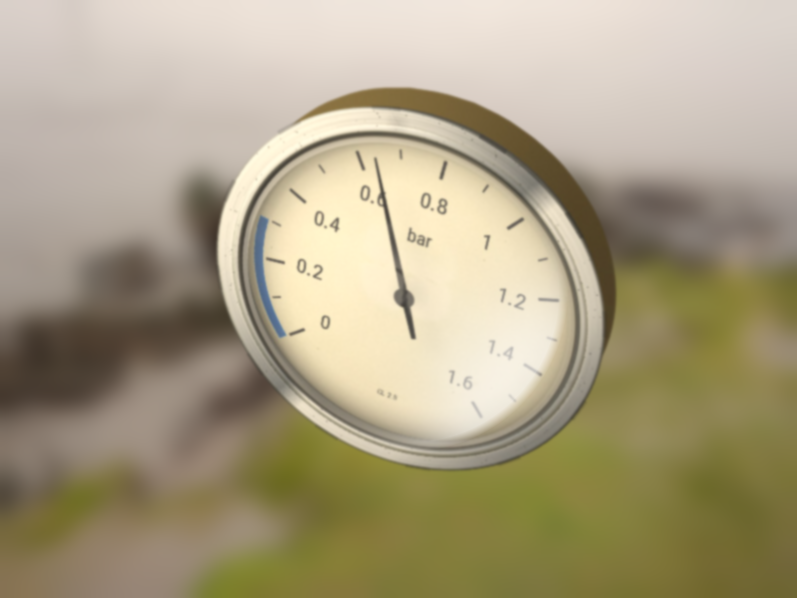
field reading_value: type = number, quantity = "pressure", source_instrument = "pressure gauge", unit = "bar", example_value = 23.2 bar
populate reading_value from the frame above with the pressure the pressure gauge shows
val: 0.65 bar
